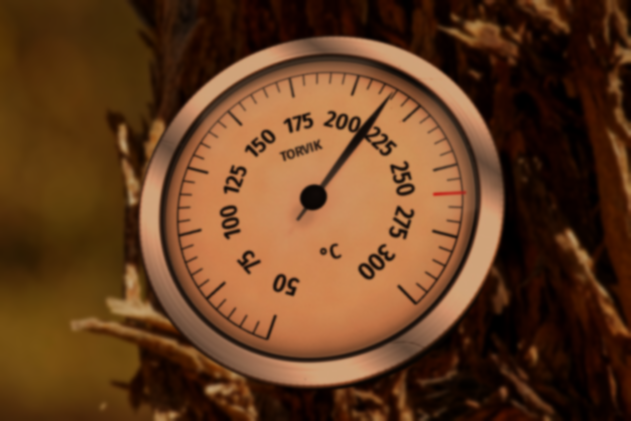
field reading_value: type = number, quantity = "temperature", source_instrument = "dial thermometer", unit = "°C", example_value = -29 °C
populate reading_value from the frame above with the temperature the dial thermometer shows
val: 215 °C
